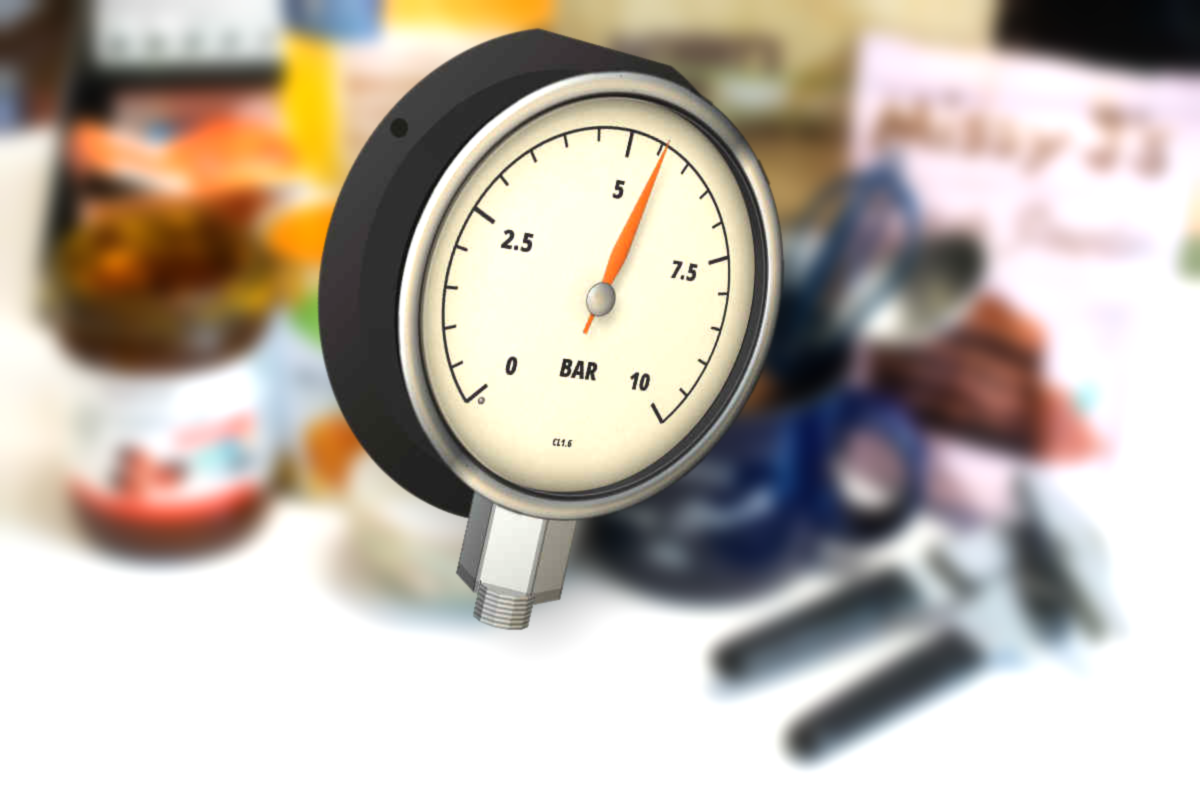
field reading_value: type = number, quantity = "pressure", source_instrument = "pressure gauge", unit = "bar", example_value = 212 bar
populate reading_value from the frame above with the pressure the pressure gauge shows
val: 5.5 bar
